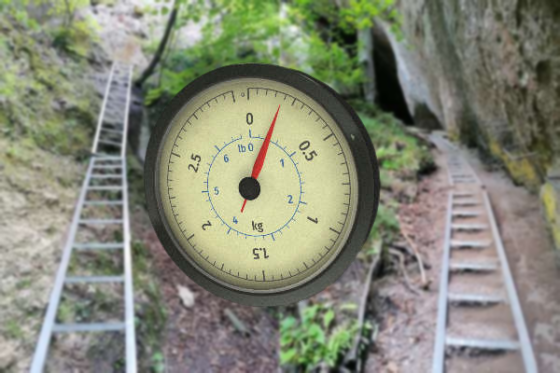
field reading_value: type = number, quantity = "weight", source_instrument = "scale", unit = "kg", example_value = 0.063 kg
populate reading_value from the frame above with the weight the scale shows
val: 0.2 kg
